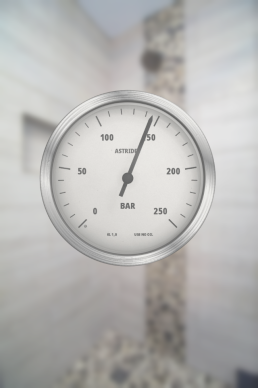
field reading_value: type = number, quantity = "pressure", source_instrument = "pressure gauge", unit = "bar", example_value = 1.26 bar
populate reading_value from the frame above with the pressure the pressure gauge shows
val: 145 bar
